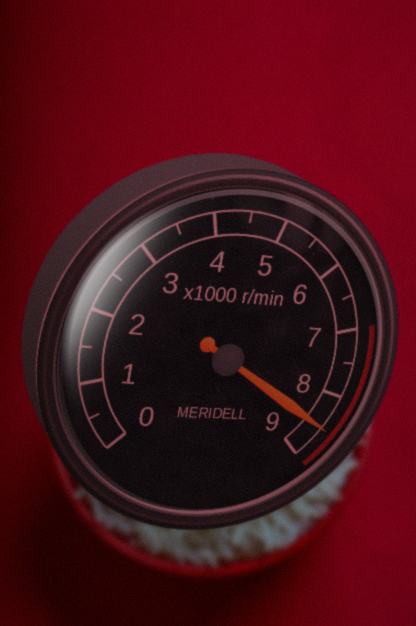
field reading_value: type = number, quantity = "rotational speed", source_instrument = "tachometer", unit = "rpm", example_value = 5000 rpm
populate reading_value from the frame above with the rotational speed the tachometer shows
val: 8500 rpm
